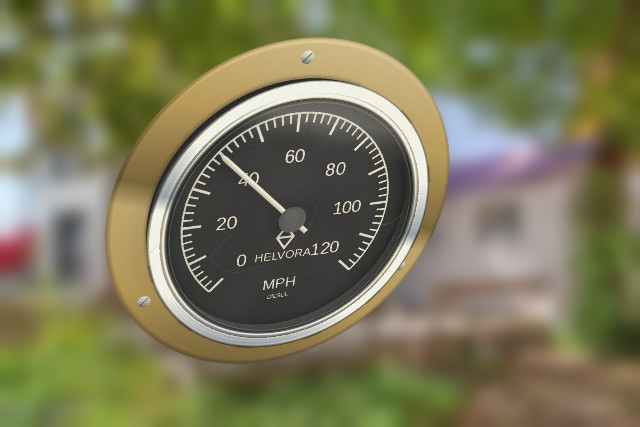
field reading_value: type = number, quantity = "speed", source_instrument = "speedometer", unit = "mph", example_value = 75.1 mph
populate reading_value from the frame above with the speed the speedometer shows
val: 40 mph
